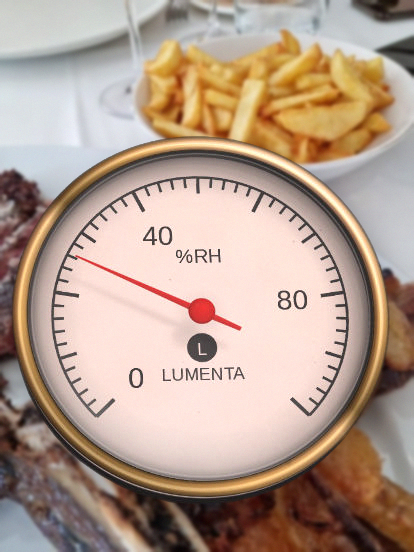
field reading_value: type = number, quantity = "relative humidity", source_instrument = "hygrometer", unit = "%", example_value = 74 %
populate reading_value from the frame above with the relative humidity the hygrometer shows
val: 26 %
